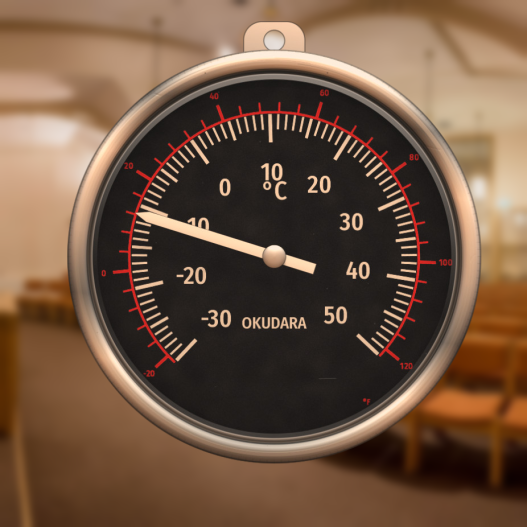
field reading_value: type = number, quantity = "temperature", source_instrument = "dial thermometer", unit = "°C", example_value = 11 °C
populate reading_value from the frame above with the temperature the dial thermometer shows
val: -11 °C
